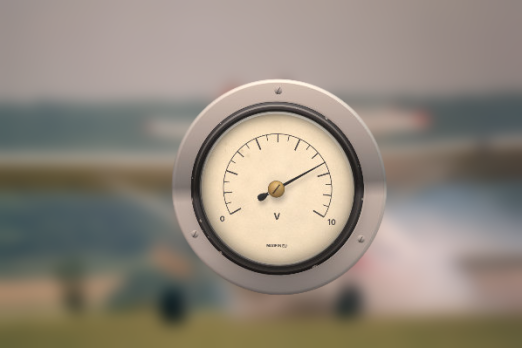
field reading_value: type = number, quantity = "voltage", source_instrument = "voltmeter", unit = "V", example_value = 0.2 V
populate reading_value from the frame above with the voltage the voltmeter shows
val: 7.5 V
